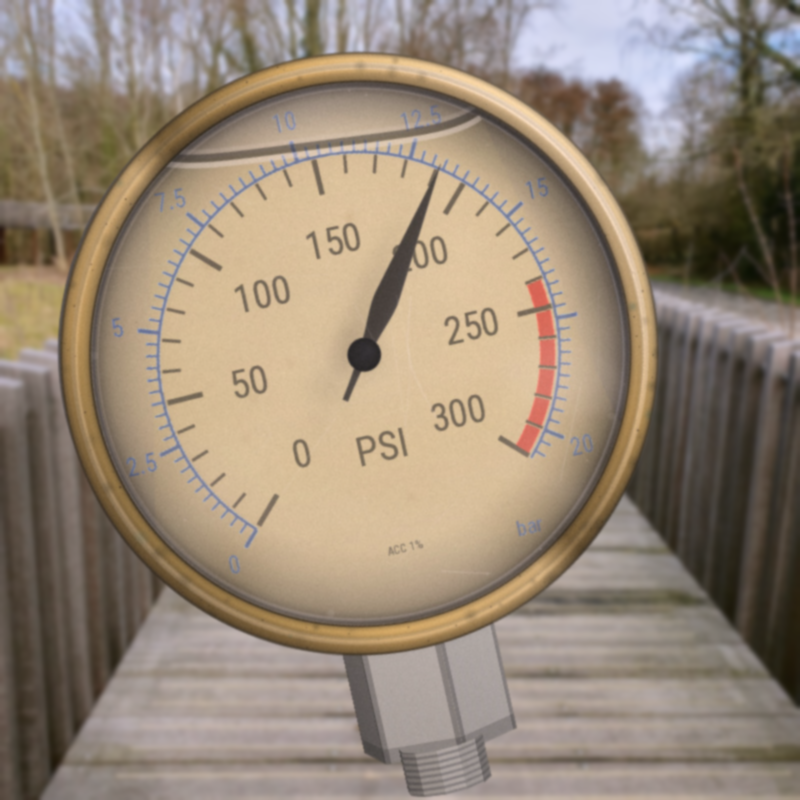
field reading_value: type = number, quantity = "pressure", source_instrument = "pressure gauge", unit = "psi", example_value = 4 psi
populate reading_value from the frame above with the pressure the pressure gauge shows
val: 190 psi
